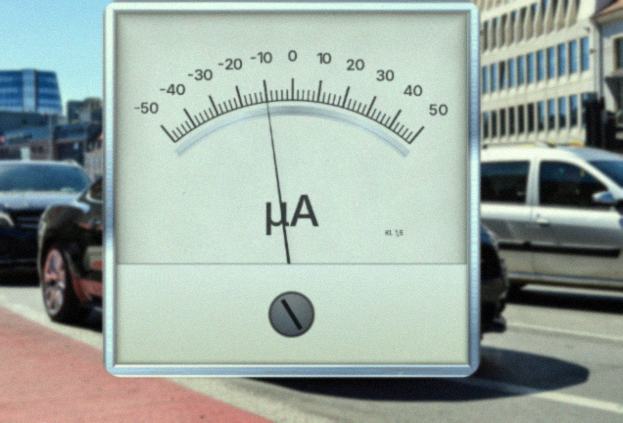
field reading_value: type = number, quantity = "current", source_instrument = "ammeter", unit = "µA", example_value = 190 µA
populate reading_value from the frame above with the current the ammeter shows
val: -10 µA
